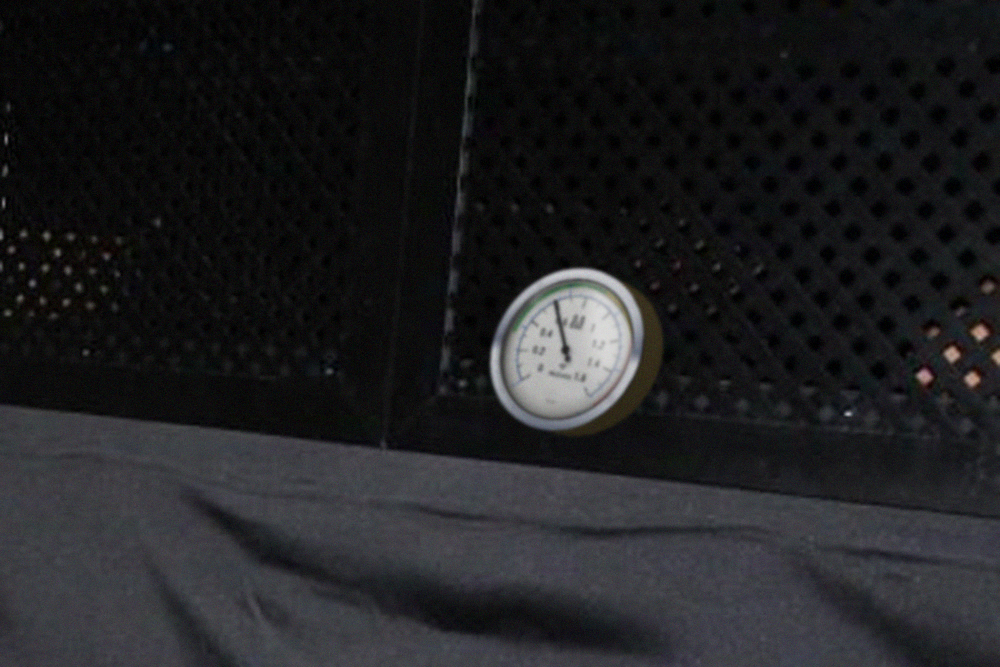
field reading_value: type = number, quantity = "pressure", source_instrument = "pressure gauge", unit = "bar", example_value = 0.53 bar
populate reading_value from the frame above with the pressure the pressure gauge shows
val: 0.6 bar
